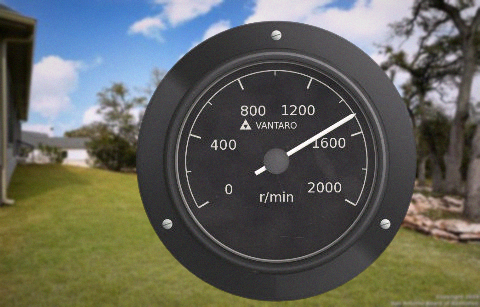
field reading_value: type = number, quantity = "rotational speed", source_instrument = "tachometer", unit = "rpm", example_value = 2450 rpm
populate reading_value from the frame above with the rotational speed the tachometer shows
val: 1500 rpm
